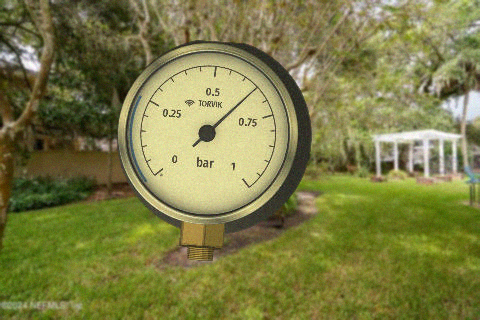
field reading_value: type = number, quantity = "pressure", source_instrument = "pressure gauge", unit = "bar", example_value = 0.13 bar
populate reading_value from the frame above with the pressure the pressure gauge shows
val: 0.65 bar
